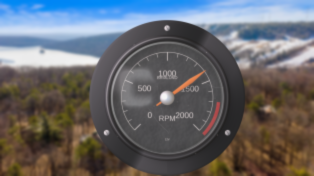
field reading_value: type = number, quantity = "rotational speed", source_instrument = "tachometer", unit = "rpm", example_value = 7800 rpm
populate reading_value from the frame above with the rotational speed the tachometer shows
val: 1400 rpm
